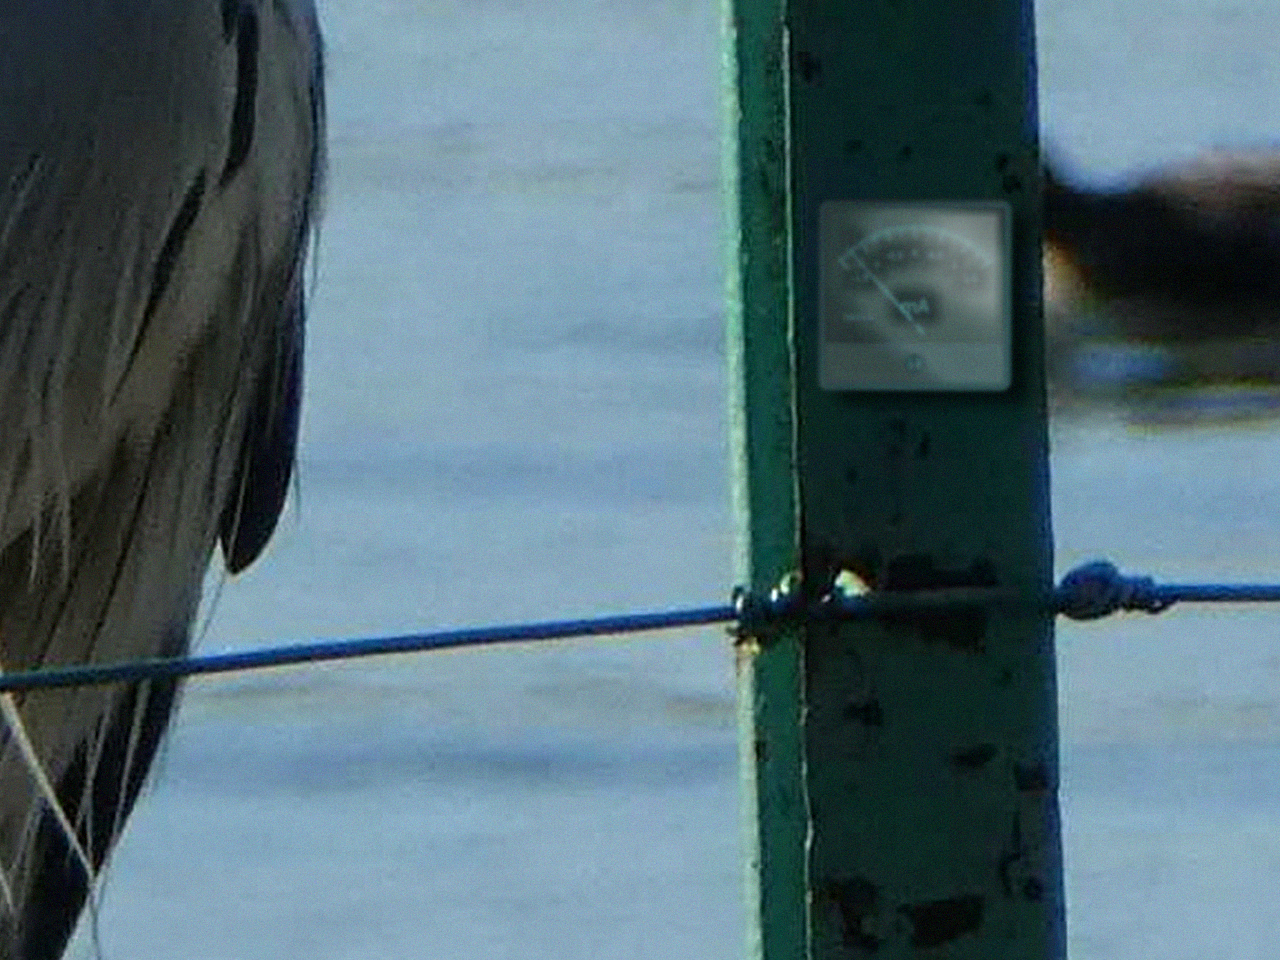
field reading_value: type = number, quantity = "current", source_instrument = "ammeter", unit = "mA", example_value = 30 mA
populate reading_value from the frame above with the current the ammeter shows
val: -1.25 mA
